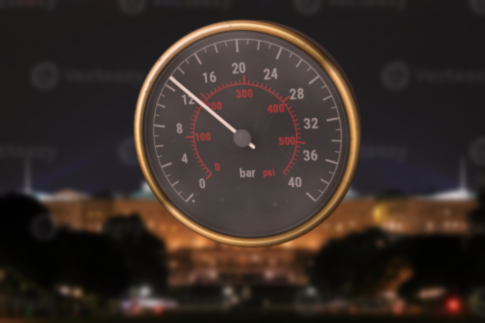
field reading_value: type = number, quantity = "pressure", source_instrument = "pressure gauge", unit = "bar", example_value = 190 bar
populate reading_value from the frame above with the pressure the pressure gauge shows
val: 13 bar
